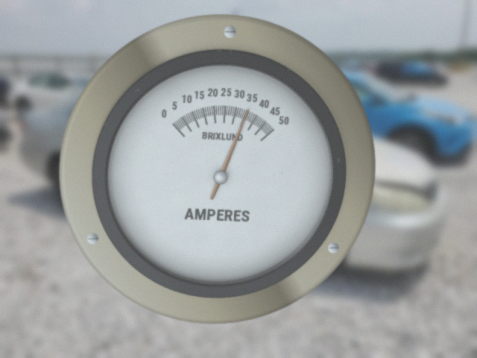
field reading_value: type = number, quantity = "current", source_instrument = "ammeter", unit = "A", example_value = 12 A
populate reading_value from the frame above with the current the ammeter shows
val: 35 A
